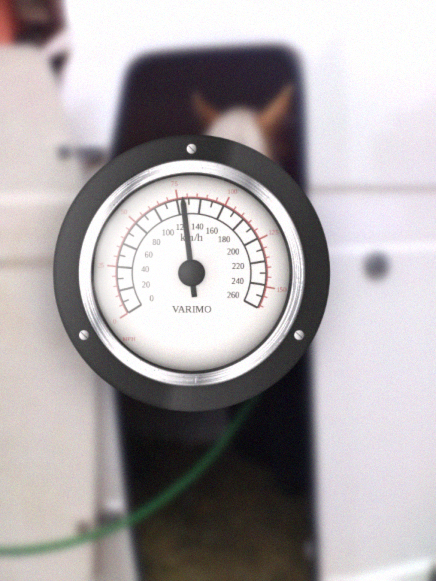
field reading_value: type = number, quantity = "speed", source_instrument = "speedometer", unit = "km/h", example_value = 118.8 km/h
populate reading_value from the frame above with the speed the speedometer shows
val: 125 km/h
